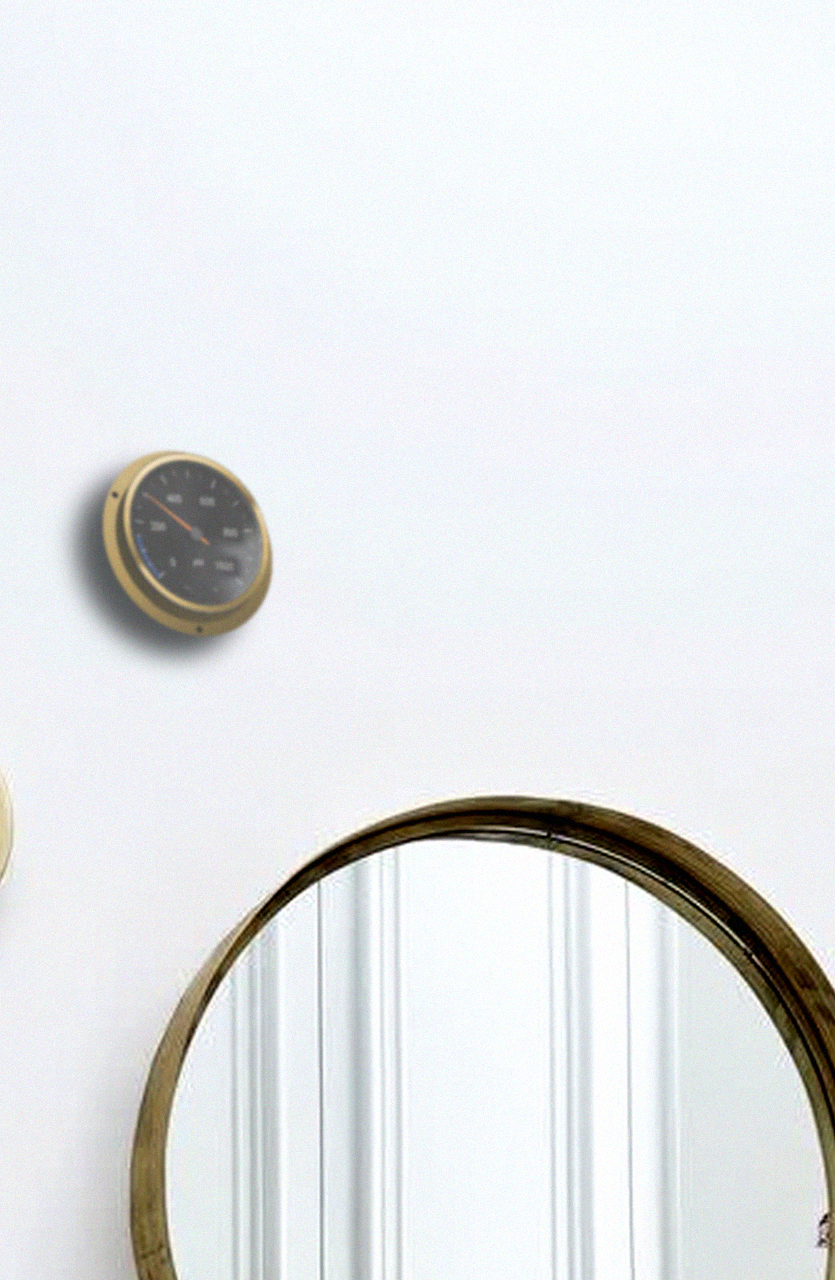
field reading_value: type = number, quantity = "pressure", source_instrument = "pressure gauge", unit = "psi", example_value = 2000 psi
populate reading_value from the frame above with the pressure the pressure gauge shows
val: 300 psi
